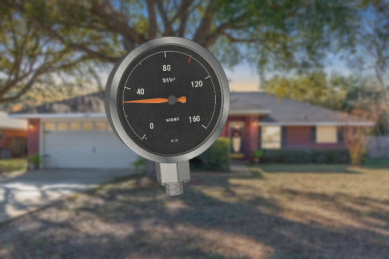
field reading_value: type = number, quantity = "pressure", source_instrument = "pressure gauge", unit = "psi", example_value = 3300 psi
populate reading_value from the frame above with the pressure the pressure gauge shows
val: 30 psi
